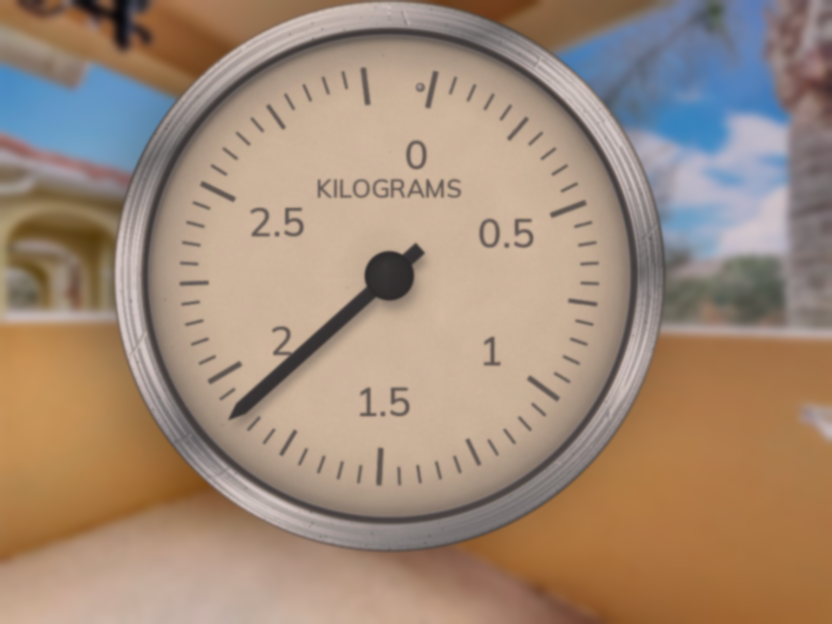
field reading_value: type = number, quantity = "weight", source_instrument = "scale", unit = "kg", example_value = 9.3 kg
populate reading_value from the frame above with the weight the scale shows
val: 1.9 kg
